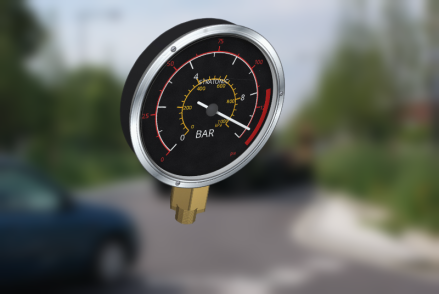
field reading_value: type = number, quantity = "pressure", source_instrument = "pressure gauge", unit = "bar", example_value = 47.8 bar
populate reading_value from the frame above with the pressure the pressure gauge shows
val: 9.5 bar
